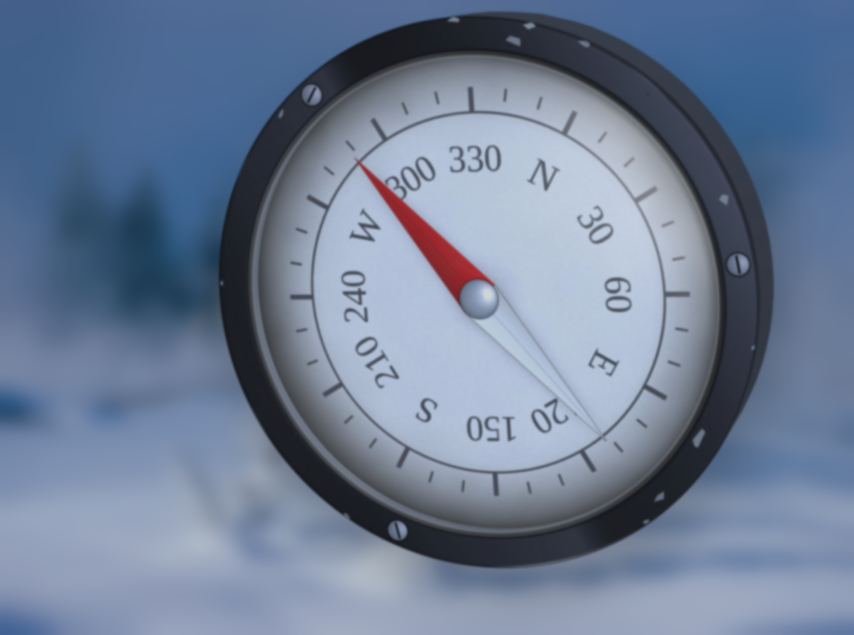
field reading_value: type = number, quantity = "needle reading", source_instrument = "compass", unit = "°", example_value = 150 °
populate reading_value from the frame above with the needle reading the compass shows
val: 290 °
